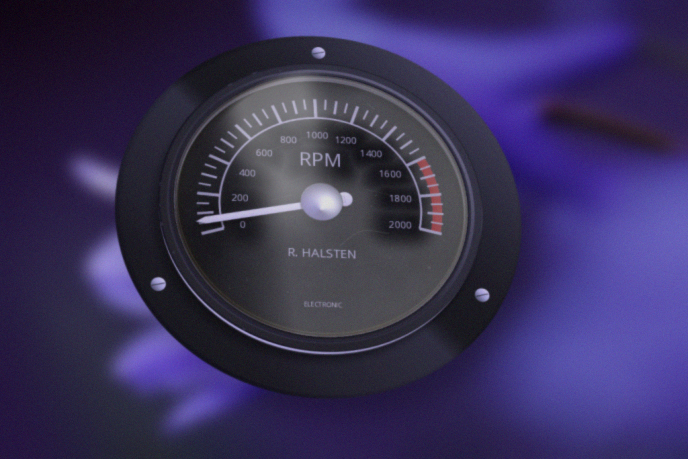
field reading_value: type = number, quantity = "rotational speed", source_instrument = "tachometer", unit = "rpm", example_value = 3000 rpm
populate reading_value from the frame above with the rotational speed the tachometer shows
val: 50 rpm
